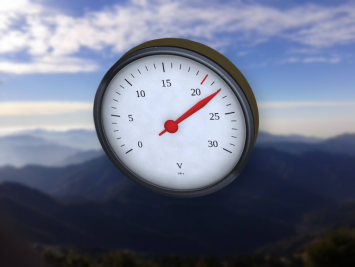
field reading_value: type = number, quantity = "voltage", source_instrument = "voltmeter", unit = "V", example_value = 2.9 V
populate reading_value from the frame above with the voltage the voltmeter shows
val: 22 V
